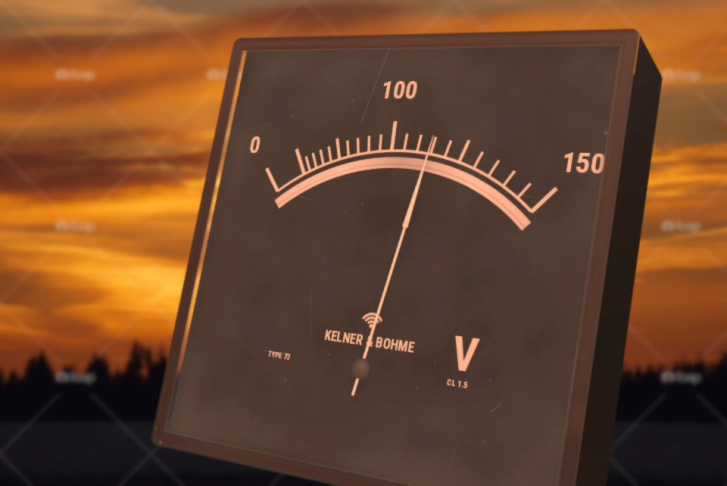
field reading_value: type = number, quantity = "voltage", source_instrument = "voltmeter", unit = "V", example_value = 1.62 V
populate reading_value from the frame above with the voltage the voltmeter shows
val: 115 V
